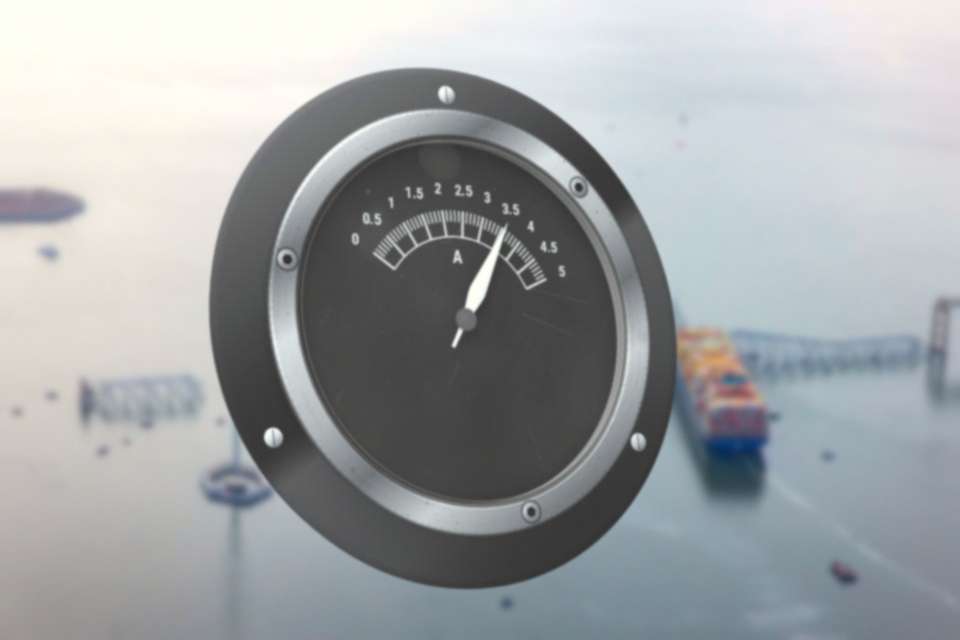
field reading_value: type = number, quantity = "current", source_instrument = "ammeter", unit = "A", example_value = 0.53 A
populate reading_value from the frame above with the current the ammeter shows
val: 3.5 A
